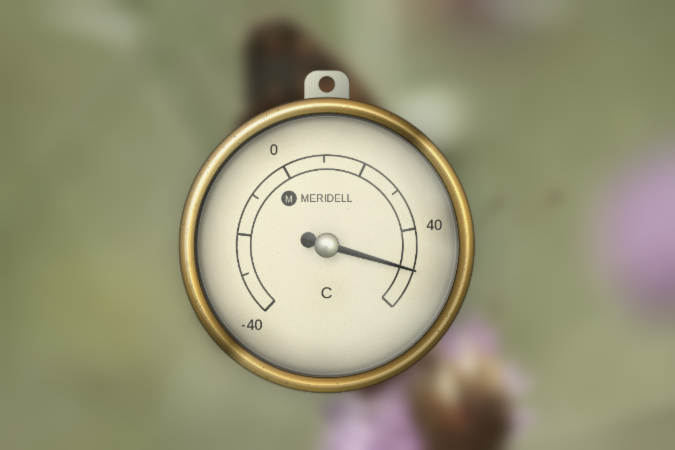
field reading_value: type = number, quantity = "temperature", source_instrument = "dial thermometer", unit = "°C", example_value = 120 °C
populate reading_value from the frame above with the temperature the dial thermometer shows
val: 50 °C
